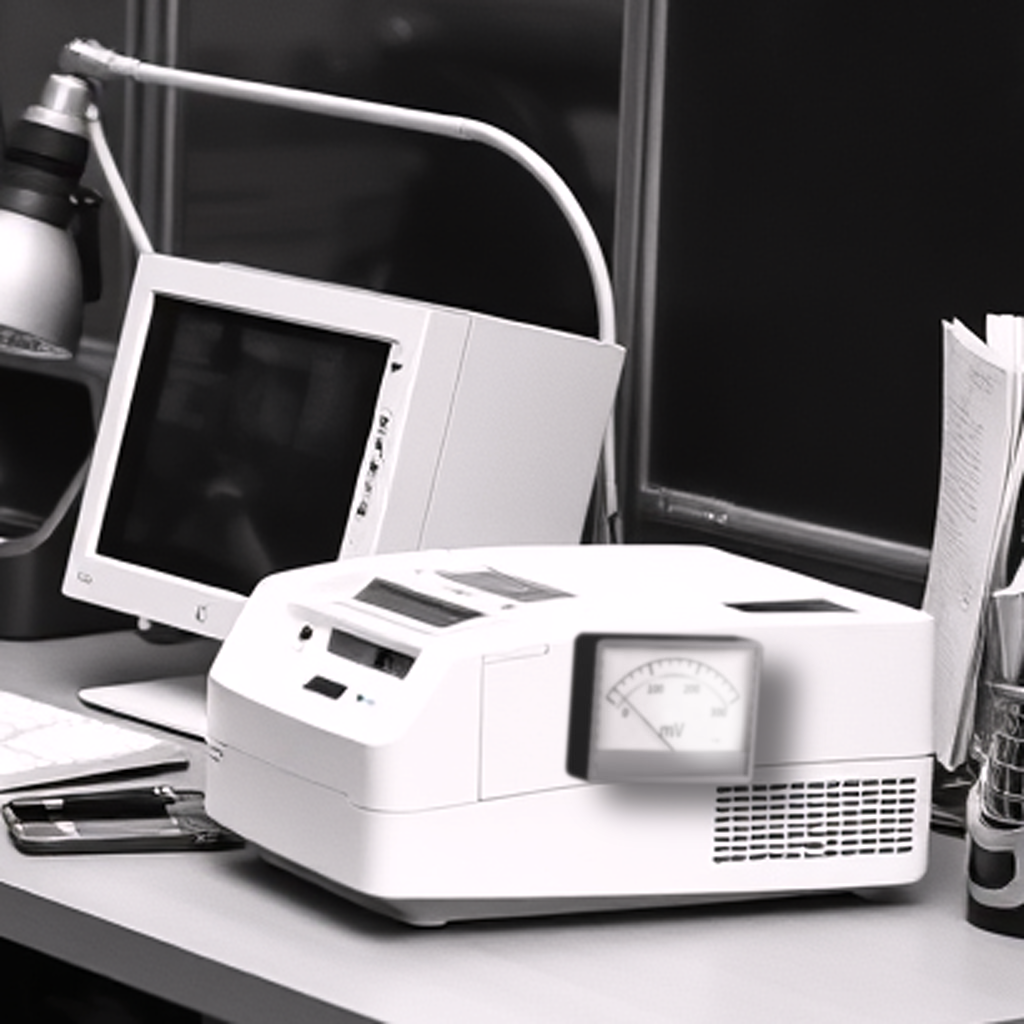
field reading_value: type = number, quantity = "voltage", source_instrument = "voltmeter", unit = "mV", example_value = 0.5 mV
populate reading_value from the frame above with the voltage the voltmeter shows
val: 20 mV
